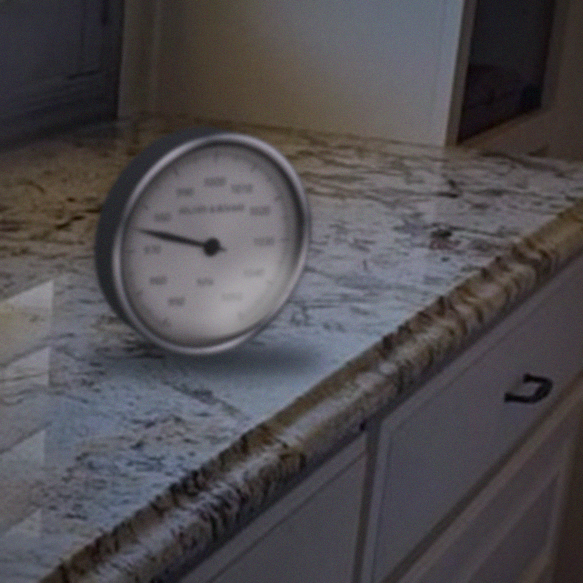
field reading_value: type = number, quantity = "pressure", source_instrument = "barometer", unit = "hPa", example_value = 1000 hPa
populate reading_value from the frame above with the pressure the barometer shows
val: 975 hPa
